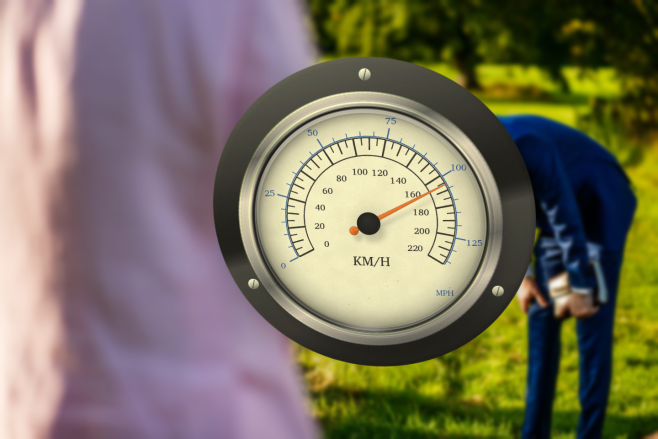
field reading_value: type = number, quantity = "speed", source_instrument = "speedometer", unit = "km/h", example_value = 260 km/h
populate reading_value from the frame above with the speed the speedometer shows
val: 165 km/h
